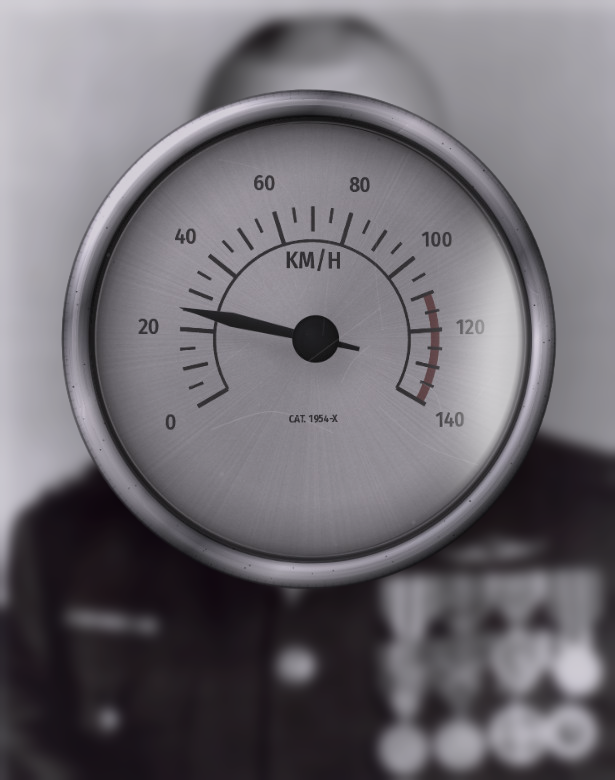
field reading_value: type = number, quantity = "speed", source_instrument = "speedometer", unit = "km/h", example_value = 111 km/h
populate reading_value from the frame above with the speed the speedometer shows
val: 25 km/h
